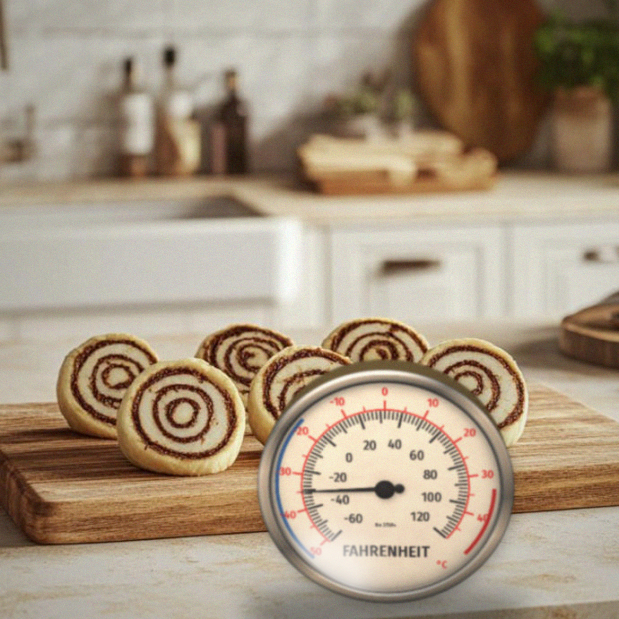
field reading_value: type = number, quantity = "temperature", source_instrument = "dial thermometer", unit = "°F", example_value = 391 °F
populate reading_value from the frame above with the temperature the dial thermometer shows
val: -30 °F
